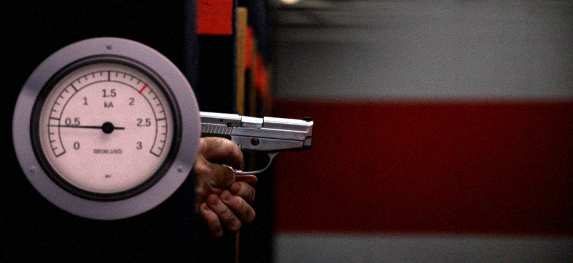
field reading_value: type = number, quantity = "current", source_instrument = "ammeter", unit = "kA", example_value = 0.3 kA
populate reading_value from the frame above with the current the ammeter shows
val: 0.4 kA
